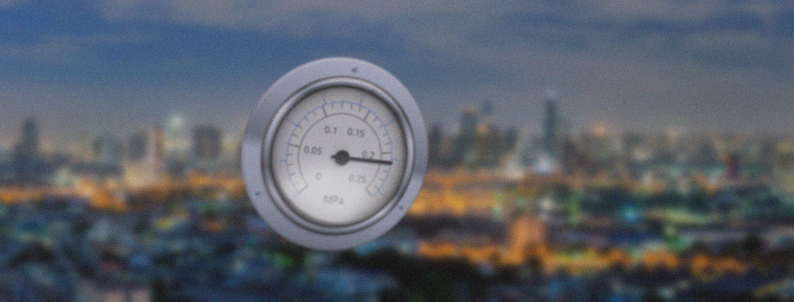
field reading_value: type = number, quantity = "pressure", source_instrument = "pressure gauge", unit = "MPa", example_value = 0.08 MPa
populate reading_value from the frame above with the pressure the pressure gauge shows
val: 0.21 MPa
